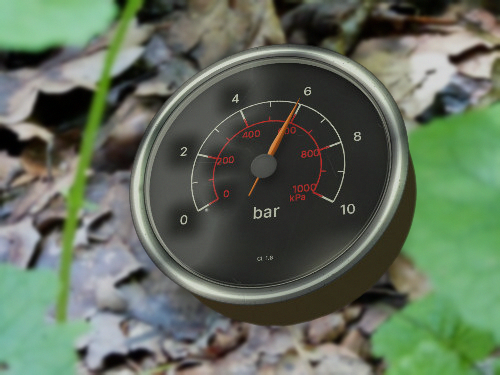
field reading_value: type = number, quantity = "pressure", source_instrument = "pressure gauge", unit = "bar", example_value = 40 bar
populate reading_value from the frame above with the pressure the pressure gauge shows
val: 6 bar
